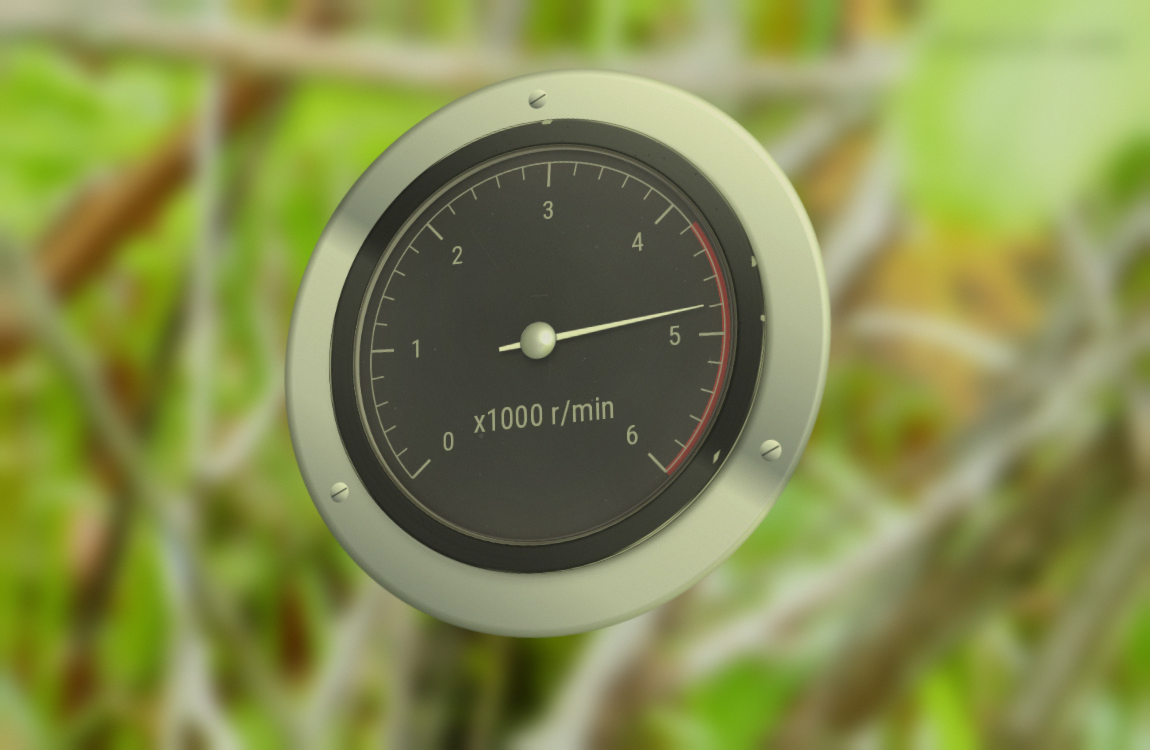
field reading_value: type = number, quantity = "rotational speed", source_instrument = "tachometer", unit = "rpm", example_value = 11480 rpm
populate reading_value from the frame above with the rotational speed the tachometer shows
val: 4800 rpm
